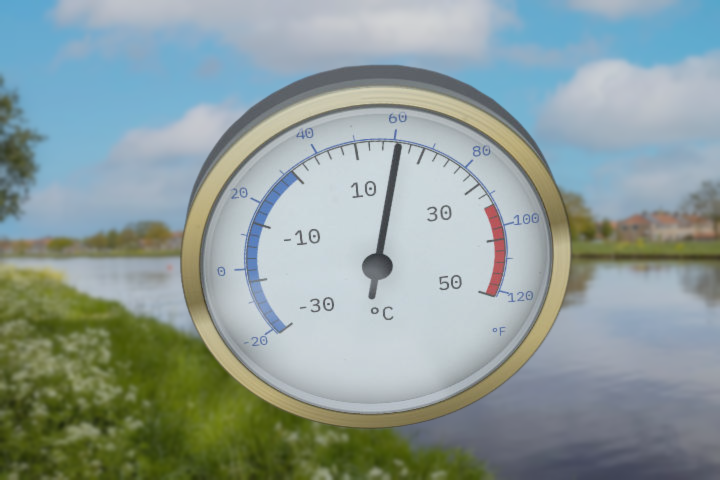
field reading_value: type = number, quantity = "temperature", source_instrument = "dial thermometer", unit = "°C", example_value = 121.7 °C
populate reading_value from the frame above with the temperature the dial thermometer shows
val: 16 °C
